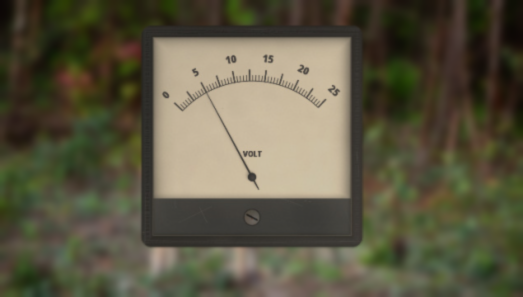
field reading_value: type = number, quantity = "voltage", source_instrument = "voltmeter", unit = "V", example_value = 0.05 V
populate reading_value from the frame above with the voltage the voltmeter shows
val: 5 V
